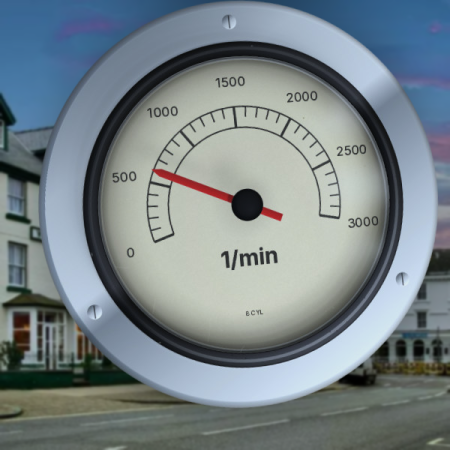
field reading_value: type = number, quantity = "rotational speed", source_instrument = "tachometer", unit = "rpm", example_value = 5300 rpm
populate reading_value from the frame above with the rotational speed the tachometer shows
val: 600 rpm
